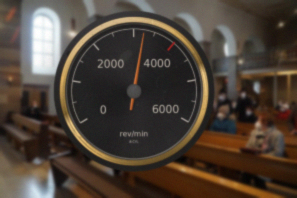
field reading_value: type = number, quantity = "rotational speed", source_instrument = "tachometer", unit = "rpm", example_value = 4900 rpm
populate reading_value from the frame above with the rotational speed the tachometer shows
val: 3250 rpm
